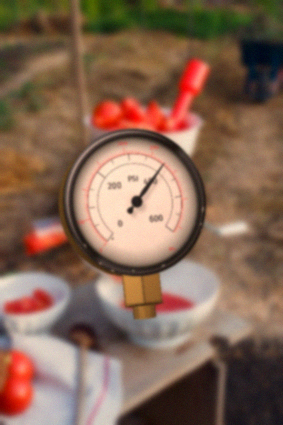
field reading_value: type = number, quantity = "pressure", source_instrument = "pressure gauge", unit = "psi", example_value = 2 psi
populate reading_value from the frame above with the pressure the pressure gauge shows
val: 400 psi
